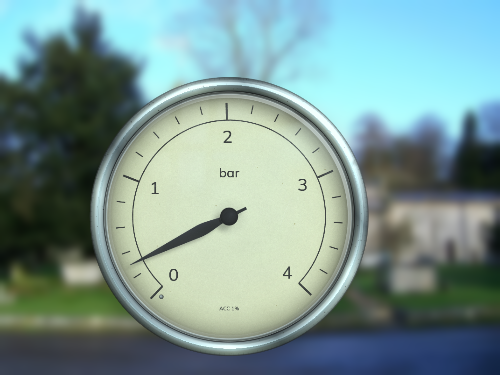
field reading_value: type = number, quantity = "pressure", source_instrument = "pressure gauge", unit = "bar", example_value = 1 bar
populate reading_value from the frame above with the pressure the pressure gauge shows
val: 0.3 bar
